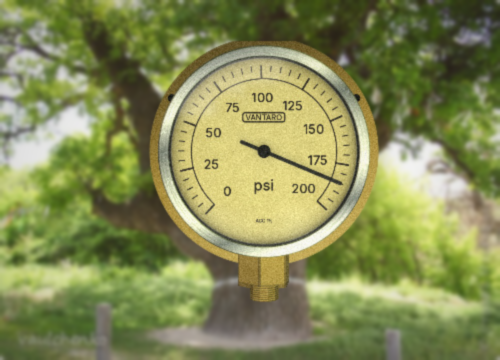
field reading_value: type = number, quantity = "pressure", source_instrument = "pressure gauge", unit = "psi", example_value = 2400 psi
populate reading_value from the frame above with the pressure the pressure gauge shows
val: 185 psi
